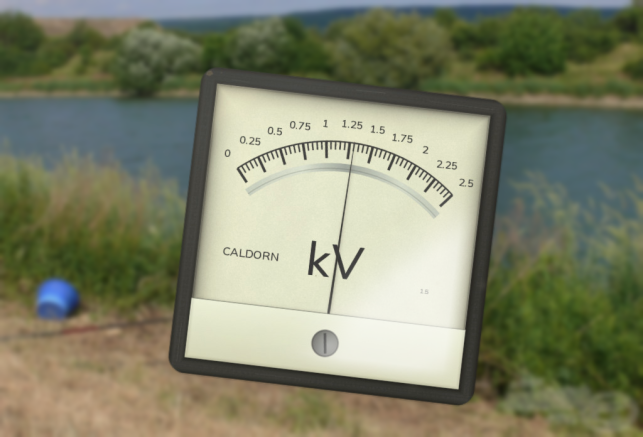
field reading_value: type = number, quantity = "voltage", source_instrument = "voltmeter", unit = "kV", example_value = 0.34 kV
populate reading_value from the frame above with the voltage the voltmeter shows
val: 1.3 kV
